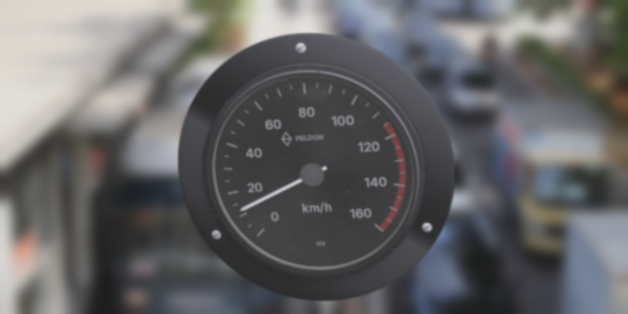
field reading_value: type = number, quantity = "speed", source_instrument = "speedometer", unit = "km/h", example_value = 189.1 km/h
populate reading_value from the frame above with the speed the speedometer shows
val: 12.5 km/h
